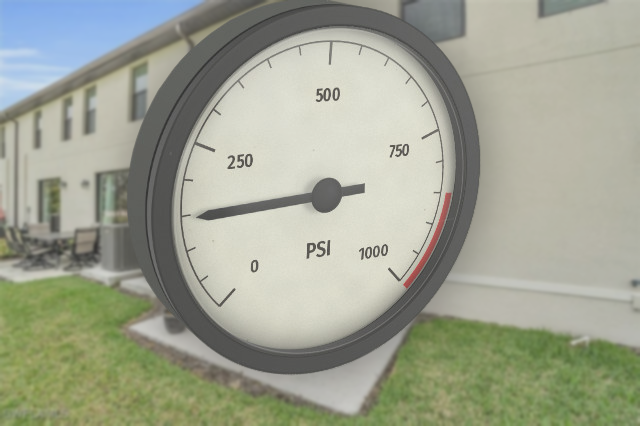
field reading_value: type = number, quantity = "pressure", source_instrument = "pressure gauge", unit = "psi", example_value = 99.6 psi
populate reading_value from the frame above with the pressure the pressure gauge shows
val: 150 psi
